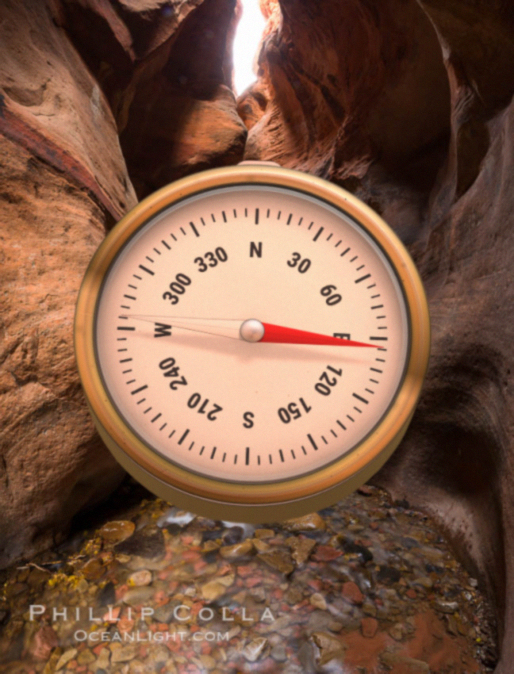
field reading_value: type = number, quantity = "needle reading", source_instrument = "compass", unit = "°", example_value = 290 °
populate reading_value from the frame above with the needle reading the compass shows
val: 95 °
